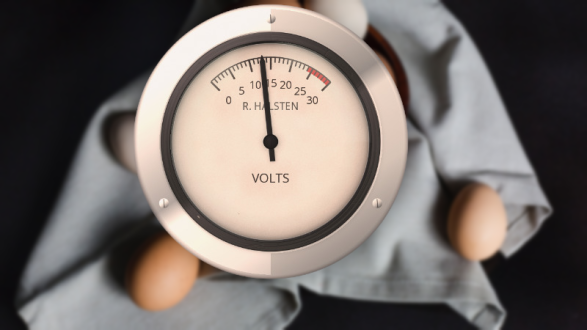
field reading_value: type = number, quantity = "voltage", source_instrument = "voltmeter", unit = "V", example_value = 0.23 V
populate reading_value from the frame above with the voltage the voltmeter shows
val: 13 V
